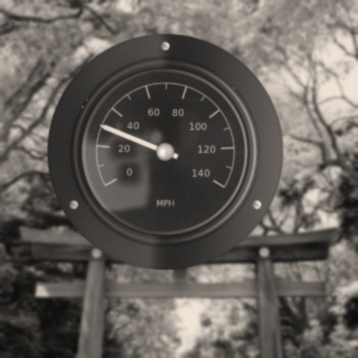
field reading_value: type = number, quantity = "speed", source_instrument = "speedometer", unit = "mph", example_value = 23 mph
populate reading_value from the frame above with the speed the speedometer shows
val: 30 mph
